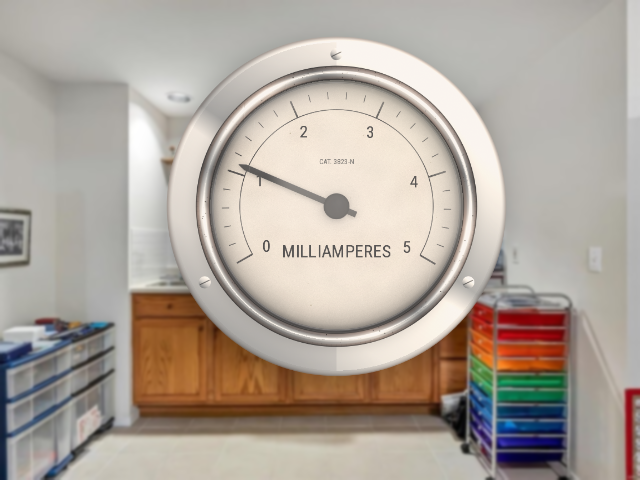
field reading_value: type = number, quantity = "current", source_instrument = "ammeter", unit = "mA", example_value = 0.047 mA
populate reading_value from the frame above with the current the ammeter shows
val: 1.1 mA
